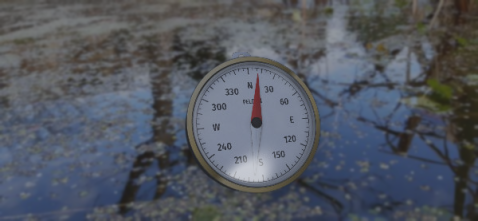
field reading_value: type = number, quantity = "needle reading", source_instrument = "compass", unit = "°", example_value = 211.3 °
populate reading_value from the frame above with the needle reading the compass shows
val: 10 °
